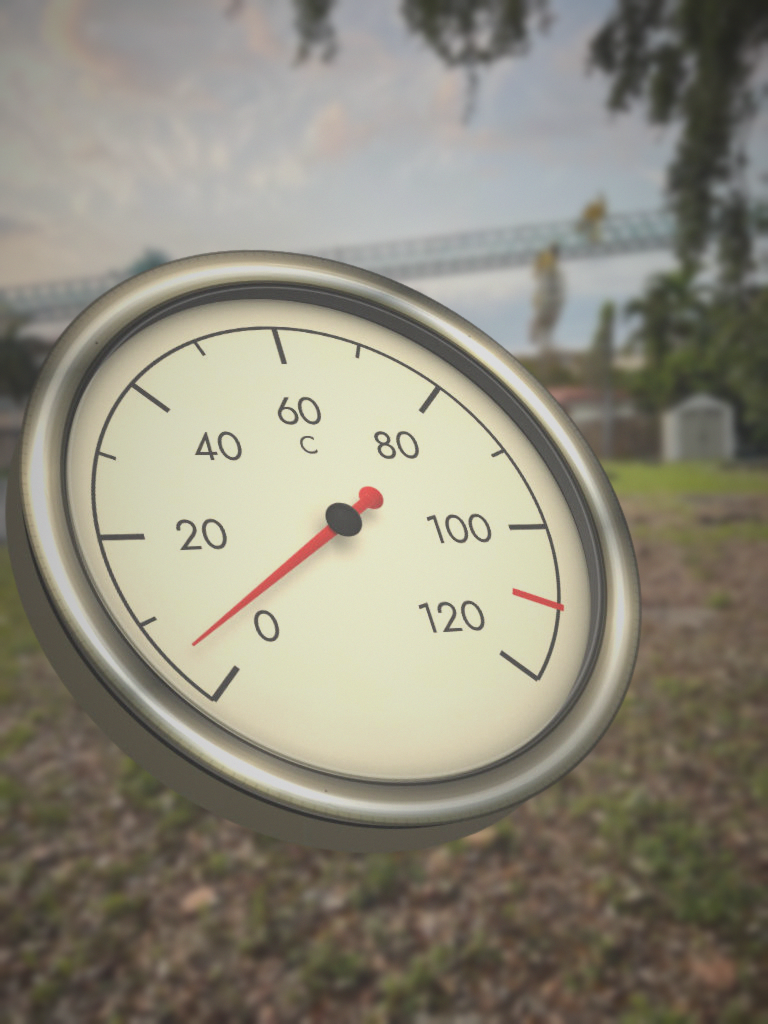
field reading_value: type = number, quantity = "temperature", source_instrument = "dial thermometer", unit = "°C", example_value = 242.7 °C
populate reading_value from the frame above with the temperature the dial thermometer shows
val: 5 °C
